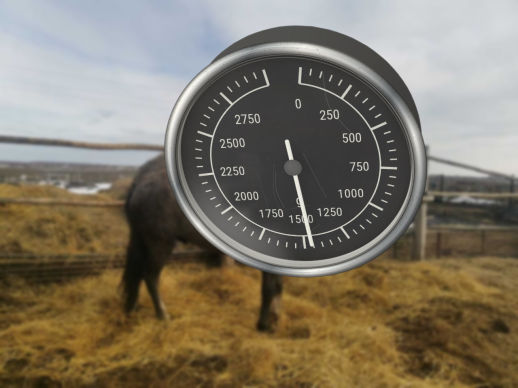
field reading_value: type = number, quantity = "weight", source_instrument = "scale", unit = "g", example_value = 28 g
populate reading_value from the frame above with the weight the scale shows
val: 1450 g
